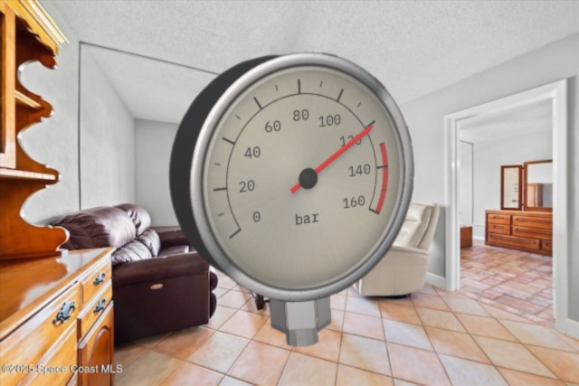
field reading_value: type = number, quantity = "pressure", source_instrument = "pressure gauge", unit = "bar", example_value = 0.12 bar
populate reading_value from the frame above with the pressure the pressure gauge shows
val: 120 bar
